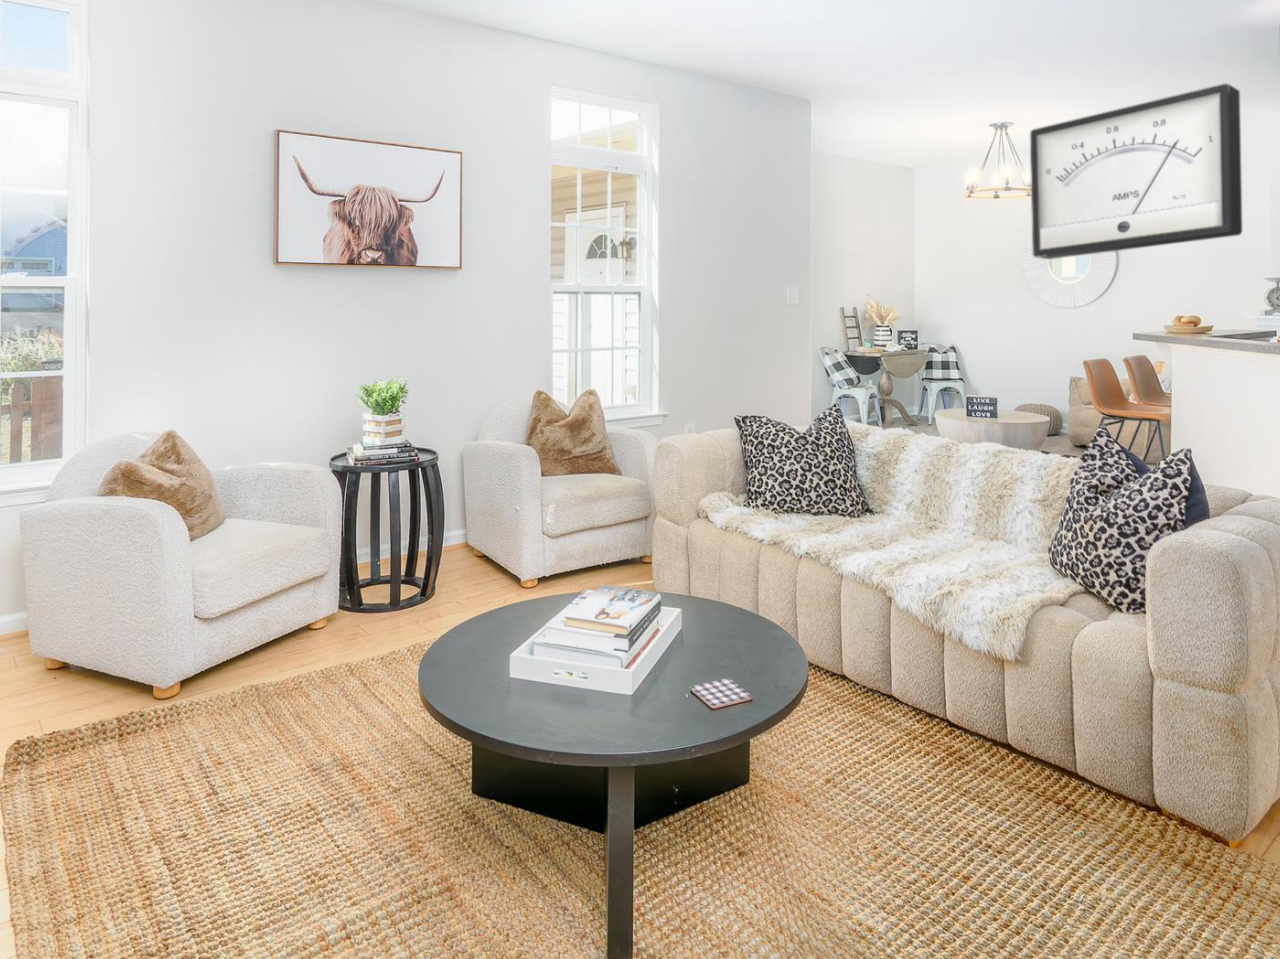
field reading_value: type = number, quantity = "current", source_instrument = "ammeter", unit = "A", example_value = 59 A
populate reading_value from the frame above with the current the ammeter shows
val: 0.9 A
